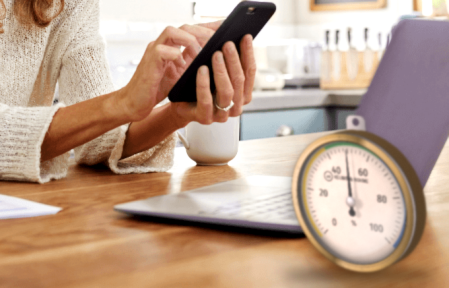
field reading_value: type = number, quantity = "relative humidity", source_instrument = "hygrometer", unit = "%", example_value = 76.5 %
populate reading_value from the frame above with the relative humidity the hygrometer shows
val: 50 %
